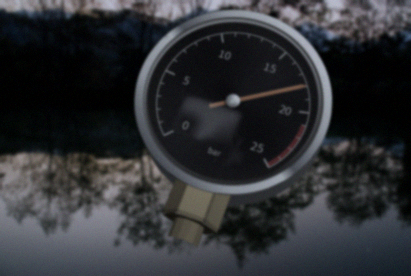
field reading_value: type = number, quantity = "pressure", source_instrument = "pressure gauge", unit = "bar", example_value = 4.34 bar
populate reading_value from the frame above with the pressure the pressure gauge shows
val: 18 bar
